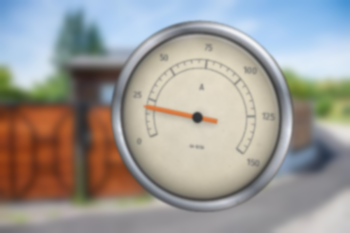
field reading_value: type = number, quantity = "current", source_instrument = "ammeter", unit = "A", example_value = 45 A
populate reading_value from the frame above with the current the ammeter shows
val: 20 A
